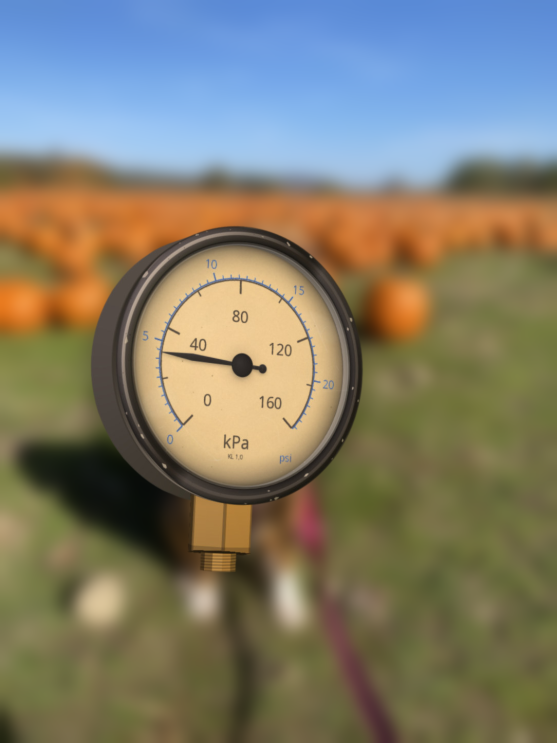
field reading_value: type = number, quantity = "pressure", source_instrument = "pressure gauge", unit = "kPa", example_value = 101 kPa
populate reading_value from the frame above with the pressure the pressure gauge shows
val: 30 kPa
